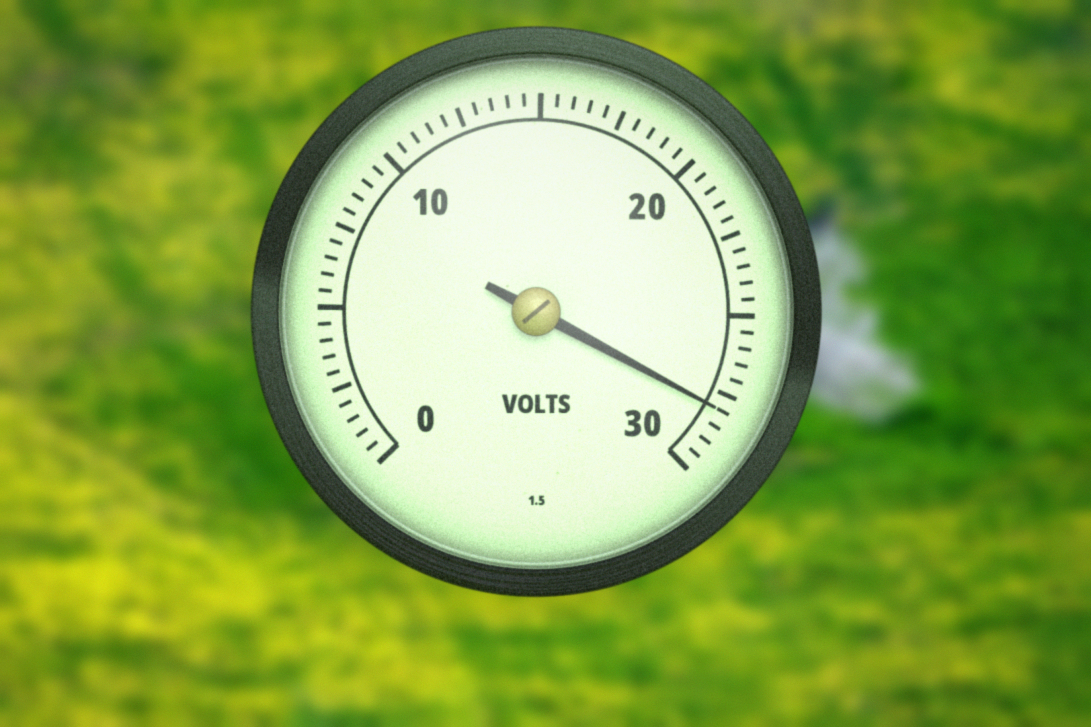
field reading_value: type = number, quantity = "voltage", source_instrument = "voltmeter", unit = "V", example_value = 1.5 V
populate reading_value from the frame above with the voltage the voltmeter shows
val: 28 V
